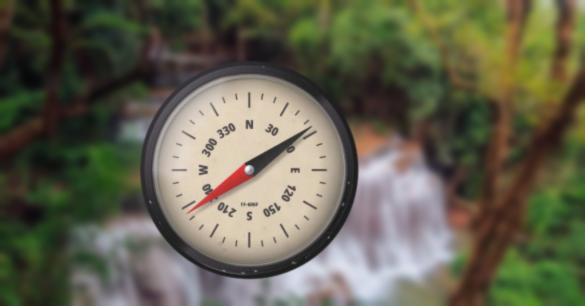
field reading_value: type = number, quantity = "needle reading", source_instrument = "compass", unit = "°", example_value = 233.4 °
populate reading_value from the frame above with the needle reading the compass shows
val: 235 °
